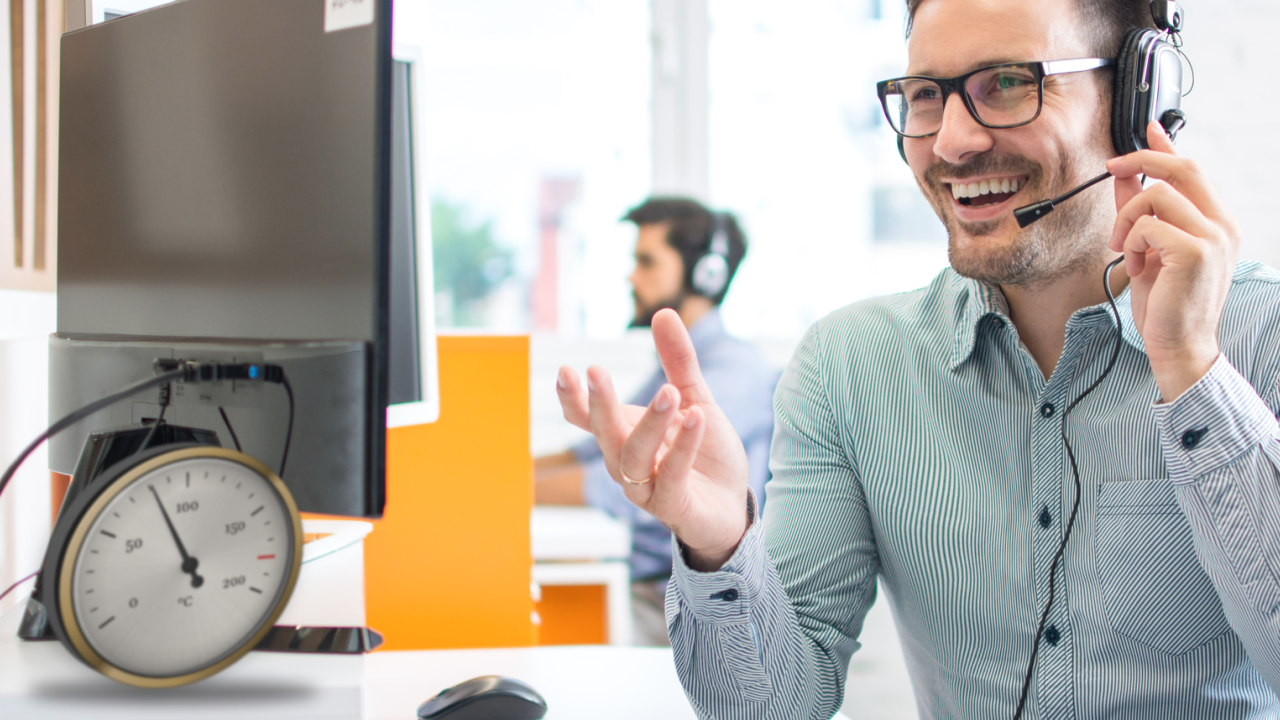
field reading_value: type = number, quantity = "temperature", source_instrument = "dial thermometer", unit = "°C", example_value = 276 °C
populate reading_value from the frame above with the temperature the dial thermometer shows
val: 80 °C
